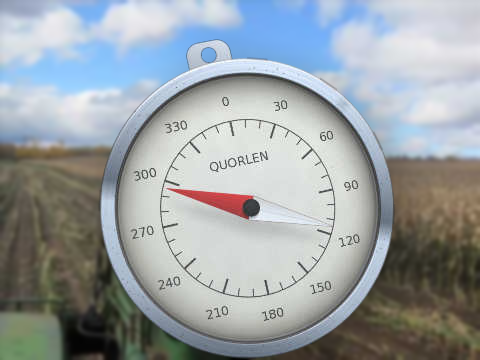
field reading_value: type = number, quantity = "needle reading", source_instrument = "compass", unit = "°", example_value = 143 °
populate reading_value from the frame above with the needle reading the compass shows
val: 295 °
